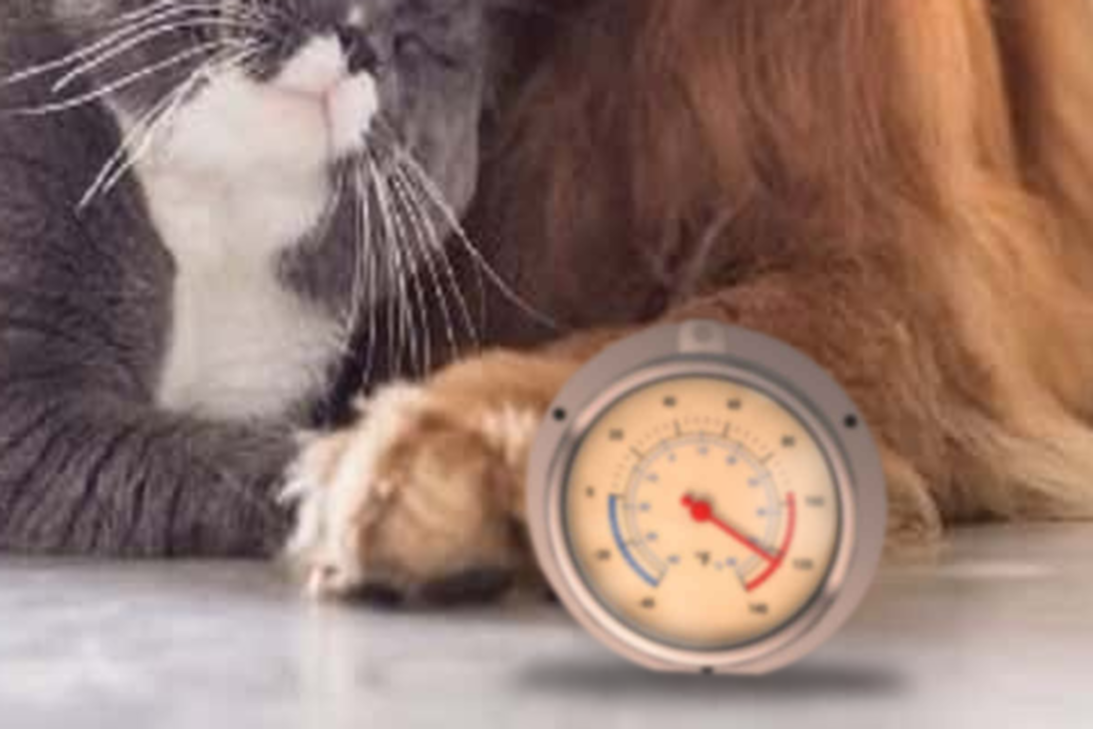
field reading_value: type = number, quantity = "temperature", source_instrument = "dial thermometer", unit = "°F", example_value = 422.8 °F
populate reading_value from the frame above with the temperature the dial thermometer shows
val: 124 °F
